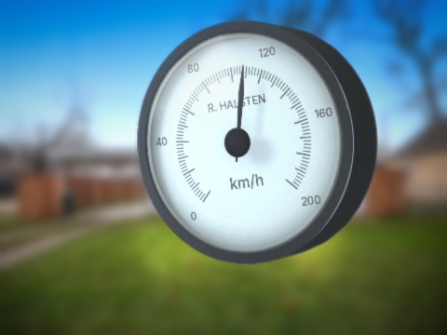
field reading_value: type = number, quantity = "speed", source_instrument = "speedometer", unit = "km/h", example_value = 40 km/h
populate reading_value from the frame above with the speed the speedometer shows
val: 110 km/h
